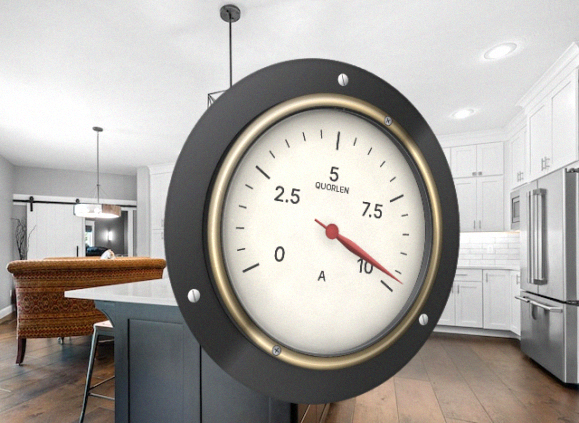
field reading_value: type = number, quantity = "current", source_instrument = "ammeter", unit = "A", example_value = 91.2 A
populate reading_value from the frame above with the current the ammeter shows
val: 9.75 A
